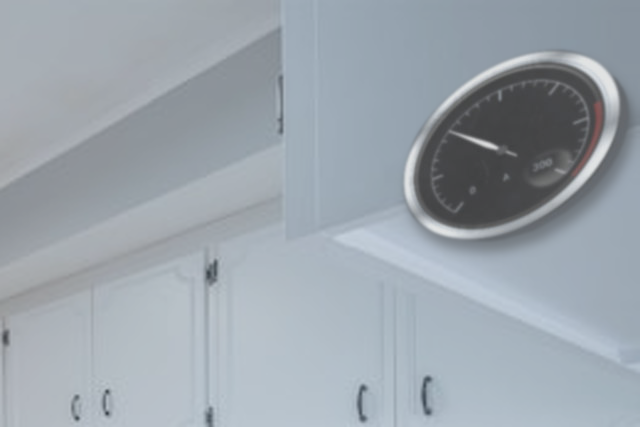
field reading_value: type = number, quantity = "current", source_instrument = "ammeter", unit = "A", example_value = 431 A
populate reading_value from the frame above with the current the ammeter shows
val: 100 A
